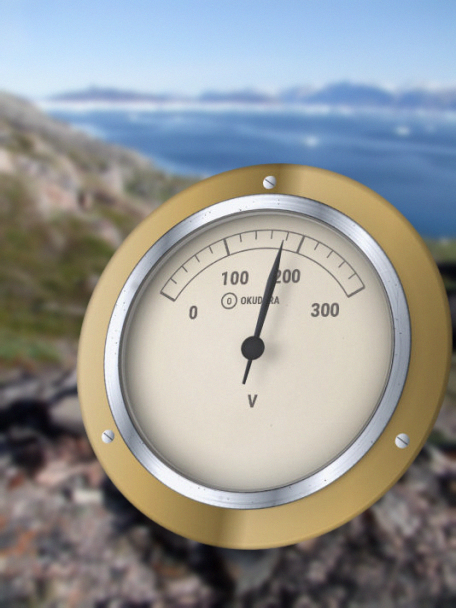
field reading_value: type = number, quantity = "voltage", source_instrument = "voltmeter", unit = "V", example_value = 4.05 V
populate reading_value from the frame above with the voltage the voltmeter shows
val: 180 V
